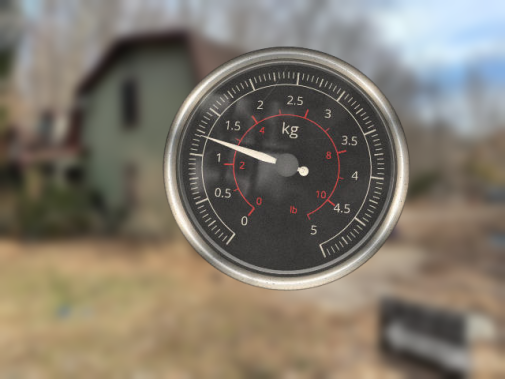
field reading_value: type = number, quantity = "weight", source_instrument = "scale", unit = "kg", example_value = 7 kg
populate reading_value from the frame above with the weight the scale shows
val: 1.2 kg
